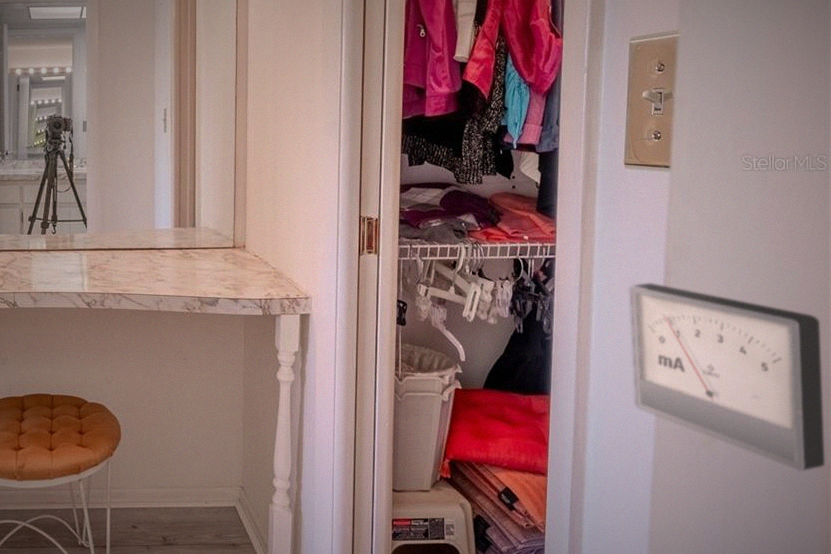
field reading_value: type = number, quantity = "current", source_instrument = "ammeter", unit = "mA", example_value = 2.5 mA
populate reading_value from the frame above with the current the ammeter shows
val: 1 mA
